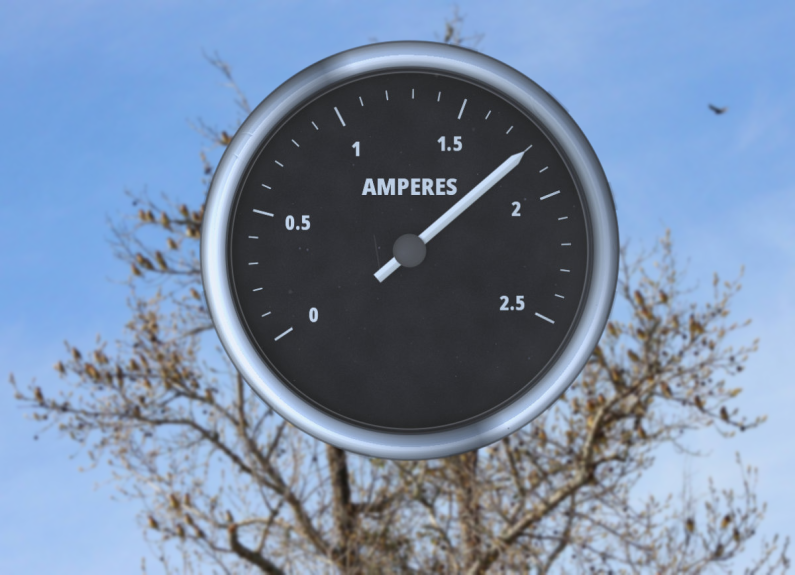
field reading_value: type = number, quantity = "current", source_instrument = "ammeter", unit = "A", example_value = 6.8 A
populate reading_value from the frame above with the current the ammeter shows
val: 1.8 A
